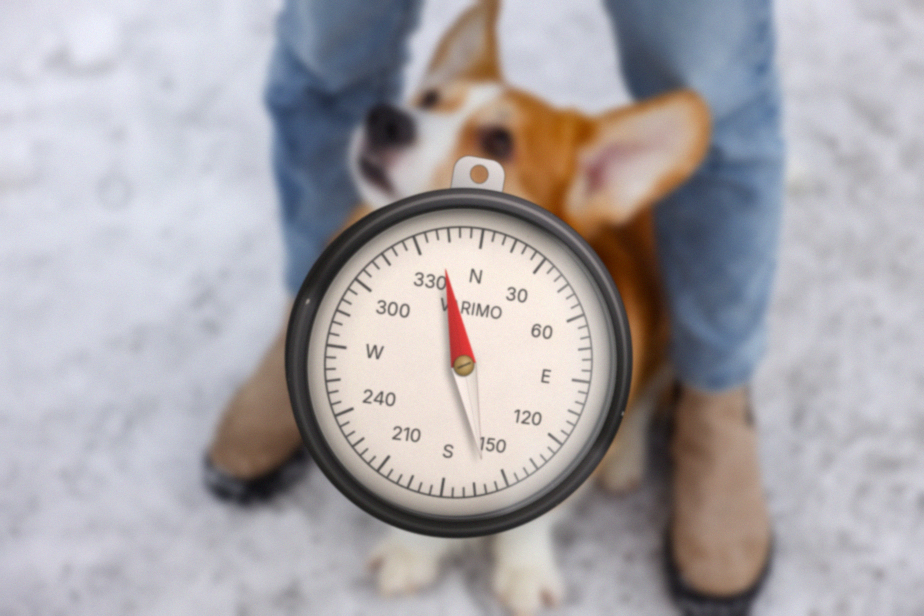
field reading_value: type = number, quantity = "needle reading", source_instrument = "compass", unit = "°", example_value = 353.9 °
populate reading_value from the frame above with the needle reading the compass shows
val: 340 °
